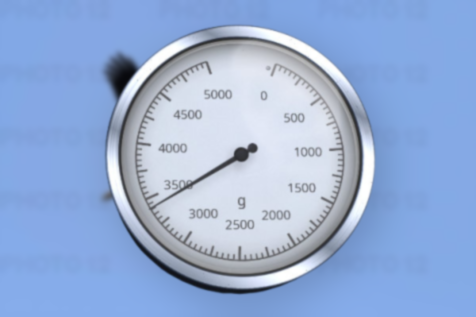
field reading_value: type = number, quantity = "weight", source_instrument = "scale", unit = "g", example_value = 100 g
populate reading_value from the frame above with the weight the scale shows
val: 3400 g
